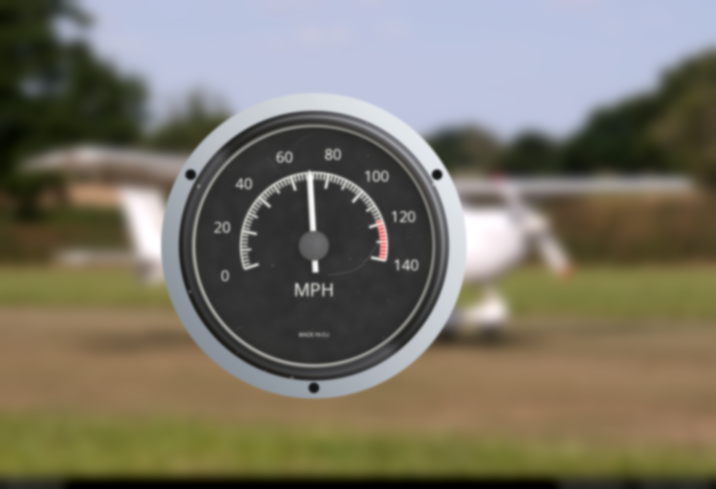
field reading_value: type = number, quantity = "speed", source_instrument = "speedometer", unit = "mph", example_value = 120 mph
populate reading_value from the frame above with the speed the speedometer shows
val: 70 mph
